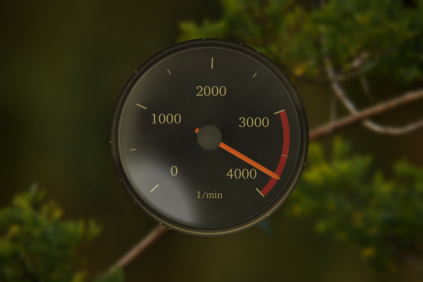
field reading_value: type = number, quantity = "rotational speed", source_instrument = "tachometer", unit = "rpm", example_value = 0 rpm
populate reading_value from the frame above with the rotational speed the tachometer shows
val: 3750 rpm
